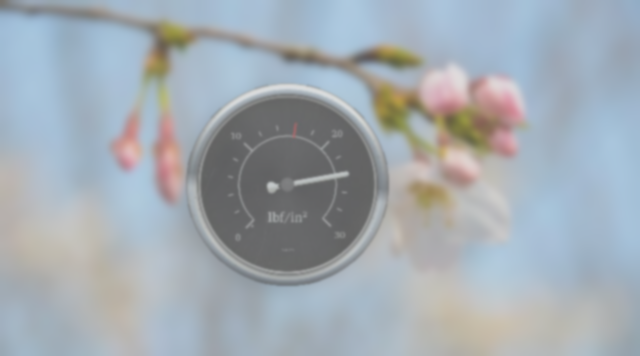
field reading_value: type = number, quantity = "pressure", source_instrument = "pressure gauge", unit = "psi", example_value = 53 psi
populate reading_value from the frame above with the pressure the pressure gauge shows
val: 24 psi
